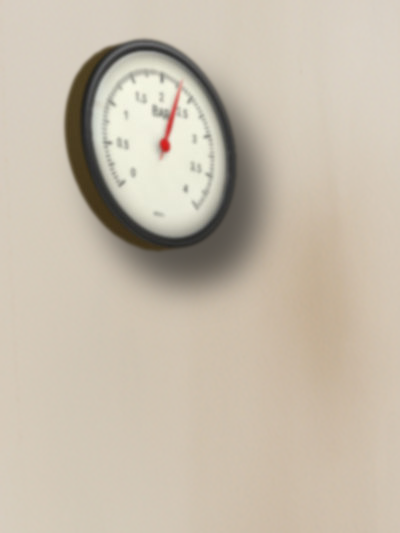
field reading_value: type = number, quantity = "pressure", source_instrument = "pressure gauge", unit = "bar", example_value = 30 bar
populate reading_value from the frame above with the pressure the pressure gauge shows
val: 2.25 bar
